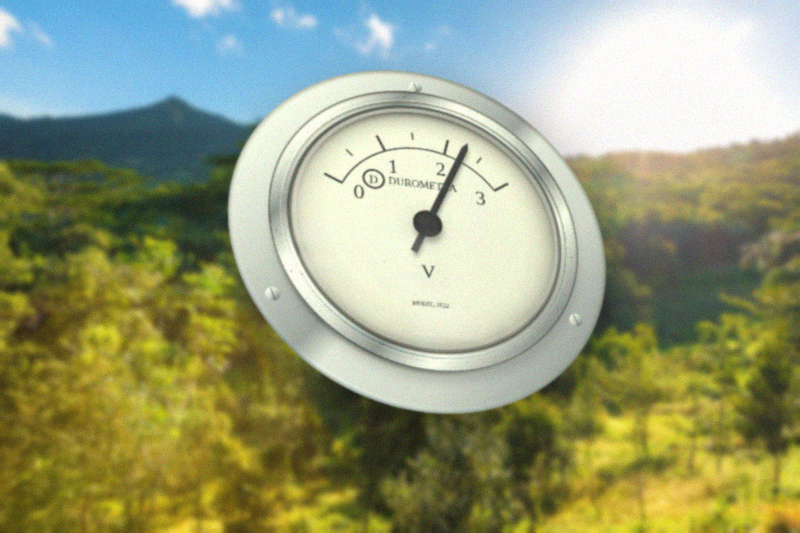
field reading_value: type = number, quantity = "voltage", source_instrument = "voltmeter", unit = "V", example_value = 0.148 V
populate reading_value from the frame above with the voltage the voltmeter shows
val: 2.25 V
